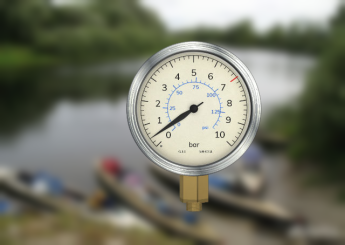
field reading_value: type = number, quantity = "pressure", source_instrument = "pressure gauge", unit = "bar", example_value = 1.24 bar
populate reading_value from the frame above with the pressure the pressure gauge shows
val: 0.4 bar
